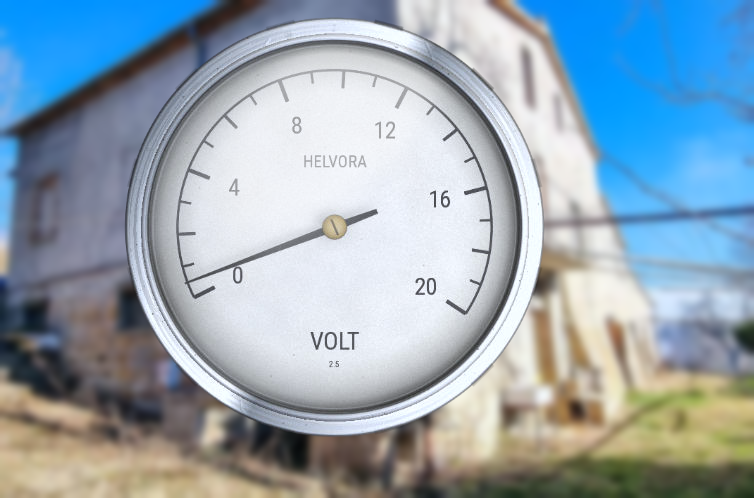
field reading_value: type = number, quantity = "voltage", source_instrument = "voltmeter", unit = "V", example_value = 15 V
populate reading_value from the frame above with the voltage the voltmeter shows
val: 0.5 V
